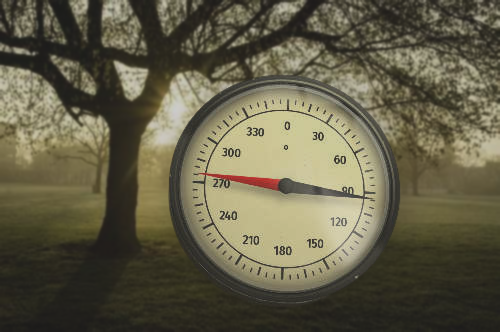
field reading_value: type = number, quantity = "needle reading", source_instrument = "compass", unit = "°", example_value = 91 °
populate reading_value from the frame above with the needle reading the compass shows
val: 275 °
